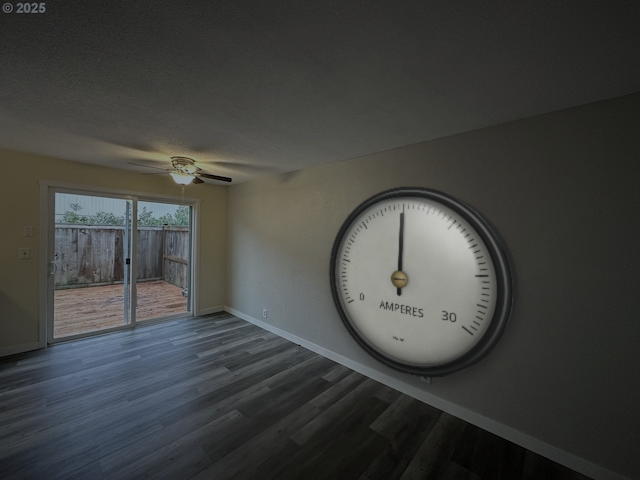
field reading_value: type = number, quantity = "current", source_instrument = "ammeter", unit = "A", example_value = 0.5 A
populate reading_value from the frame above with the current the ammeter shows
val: 15 A
